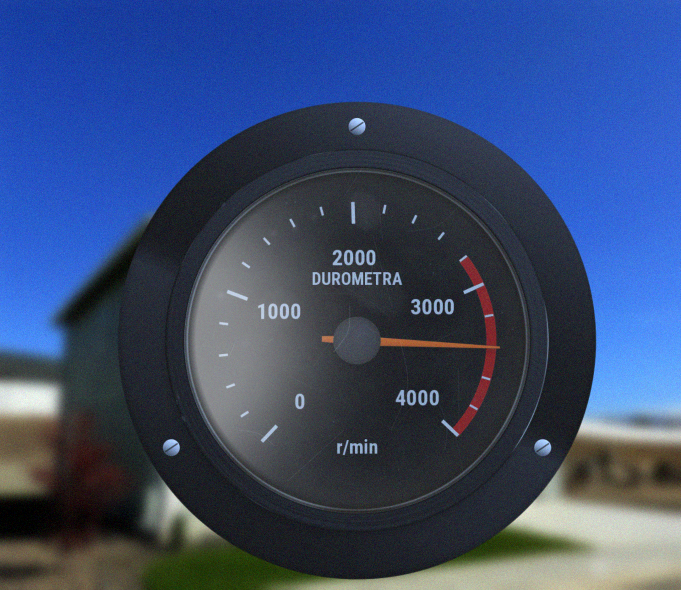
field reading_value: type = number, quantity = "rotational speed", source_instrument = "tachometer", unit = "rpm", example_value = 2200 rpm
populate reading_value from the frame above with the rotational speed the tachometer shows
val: 3400 rpm
